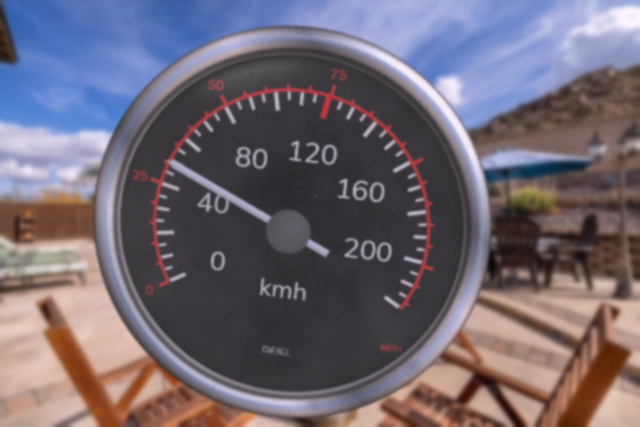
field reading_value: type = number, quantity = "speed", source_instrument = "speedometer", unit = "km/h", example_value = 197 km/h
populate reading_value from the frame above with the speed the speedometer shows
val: 50 km/h
